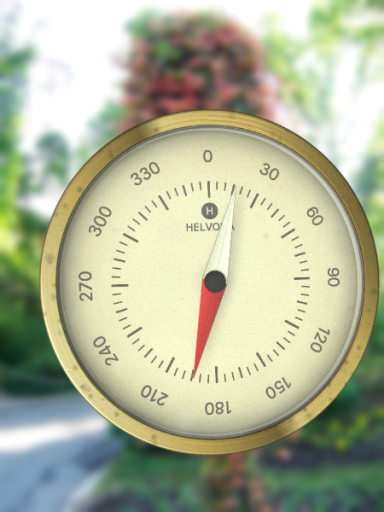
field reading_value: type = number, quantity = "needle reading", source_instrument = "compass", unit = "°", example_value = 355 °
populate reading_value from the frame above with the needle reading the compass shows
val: 195 °
